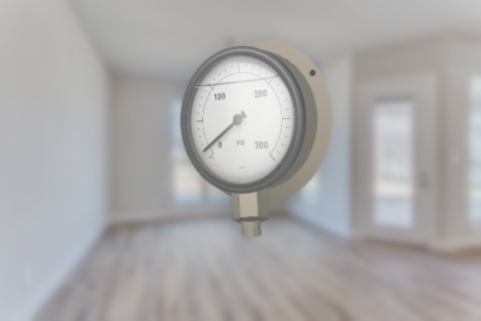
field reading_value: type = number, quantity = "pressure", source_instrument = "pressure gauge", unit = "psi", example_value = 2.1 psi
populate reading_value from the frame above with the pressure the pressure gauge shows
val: 10 psi
